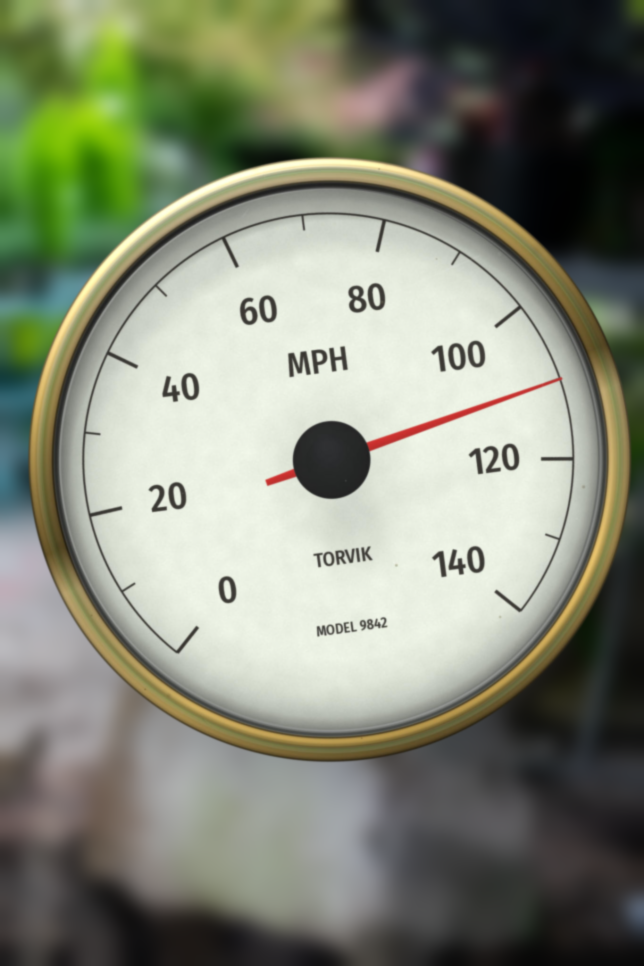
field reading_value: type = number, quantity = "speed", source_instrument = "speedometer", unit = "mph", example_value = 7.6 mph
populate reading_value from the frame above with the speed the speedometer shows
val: 110 mph
